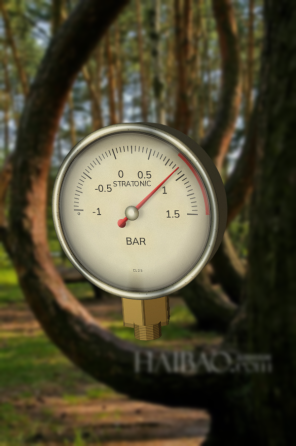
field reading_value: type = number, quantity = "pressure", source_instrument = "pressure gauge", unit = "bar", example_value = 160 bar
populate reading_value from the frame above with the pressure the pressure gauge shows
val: 0.9 bar
